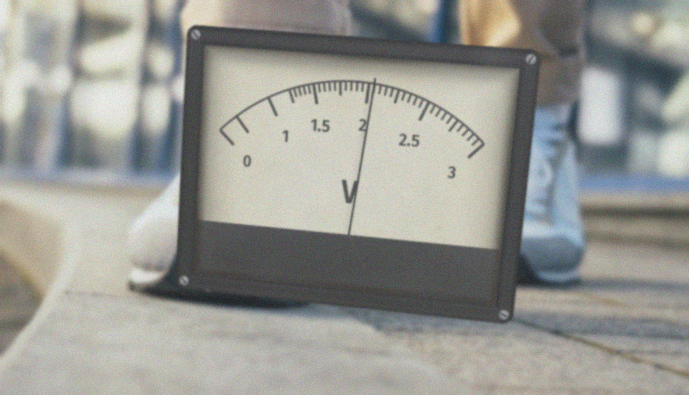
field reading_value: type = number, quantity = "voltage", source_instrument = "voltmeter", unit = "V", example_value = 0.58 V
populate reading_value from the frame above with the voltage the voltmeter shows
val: 2.05 V
